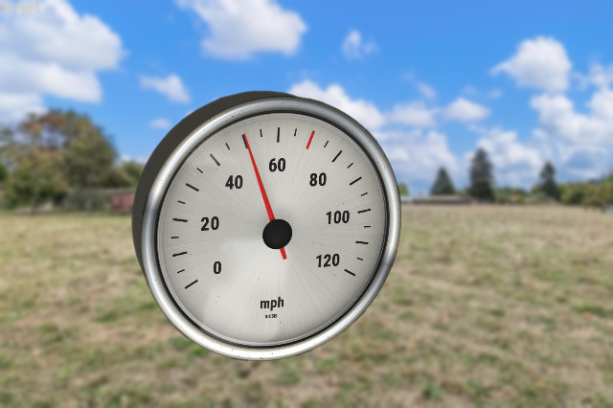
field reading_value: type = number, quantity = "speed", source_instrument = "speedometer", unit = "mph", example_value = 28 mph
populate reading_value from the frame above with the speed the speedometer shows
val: 50 mph
